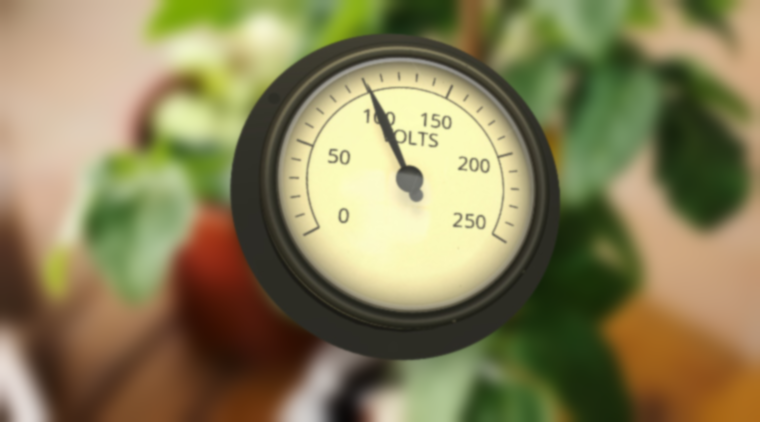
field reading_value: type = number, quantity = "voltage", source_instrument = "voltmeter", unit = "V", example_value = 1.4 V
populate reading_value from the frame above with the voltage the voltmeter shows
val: 100 V
